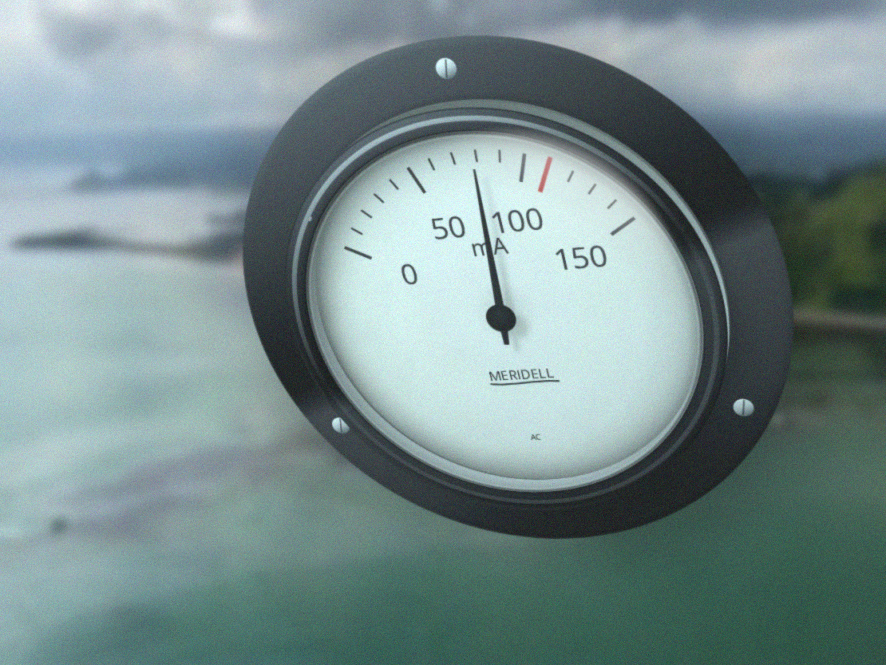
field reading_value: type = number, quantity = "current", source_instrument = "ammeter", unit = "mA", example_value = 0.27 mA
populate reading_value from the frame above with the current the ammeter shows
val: 80 mA
